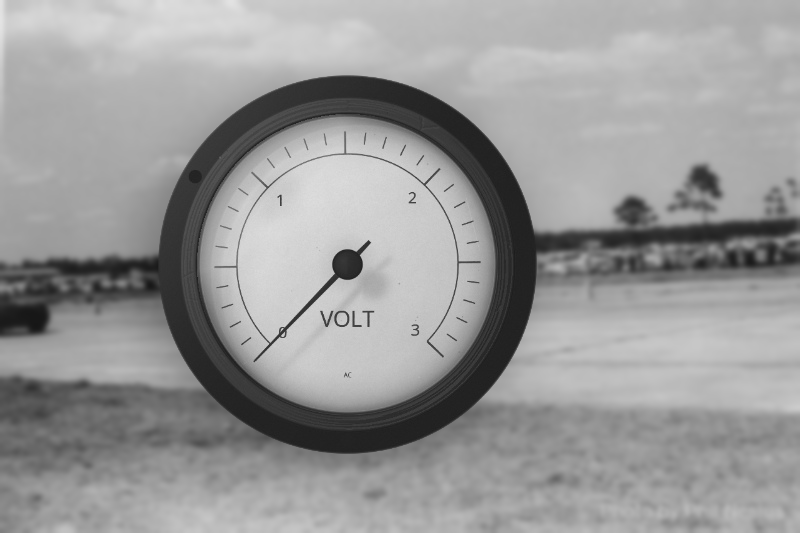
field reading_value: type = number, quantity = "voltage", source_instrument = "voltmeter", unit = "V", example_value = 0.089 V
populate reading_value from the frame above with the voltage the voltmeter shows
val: 0 V
